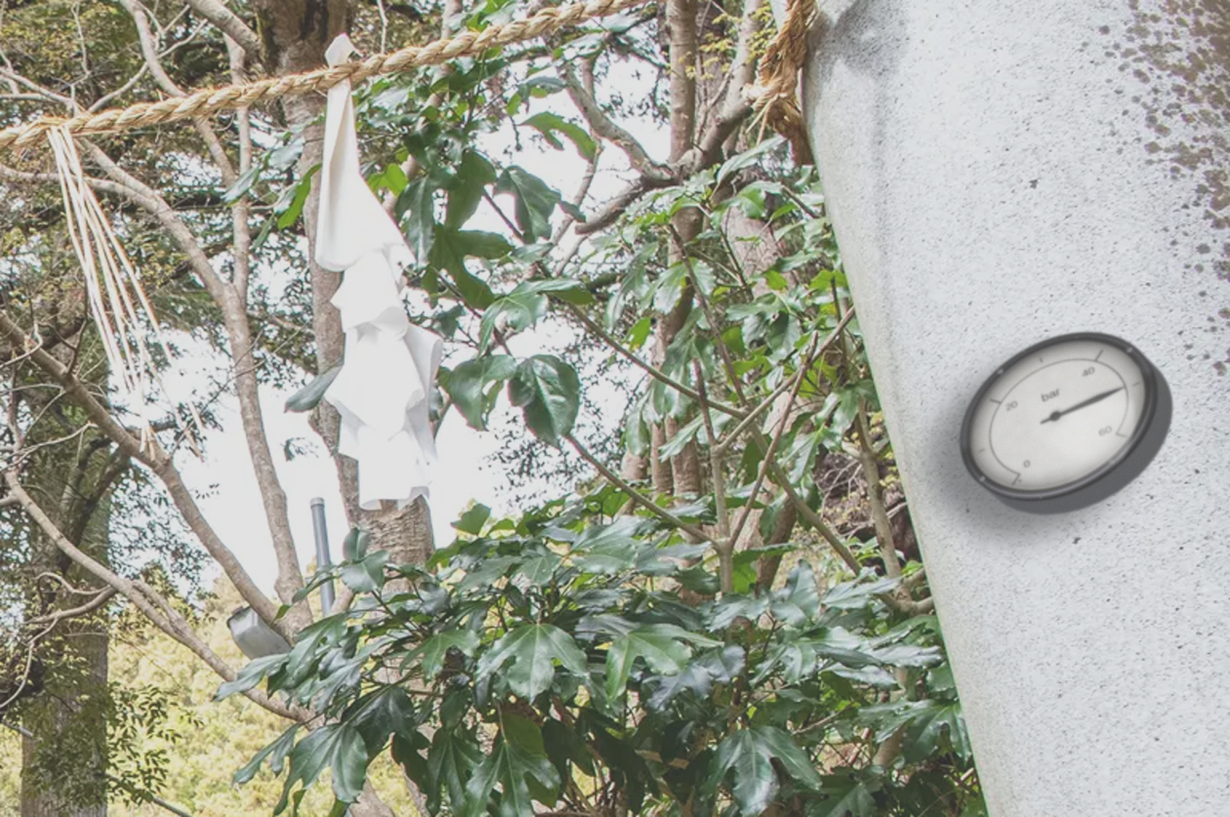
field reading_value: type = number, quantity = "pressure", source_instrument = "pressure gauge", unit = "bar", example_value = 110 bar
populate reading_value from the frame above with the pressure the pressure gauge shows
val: 50 bar
